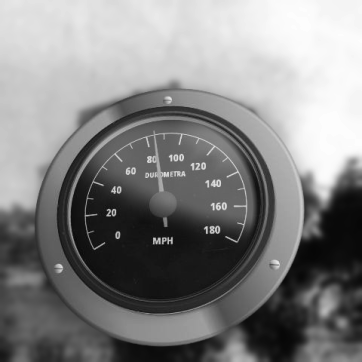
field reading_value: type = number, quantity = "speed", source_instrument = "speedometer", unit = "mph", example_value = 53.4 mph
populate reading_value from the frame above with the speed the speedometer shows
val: 85 mph
